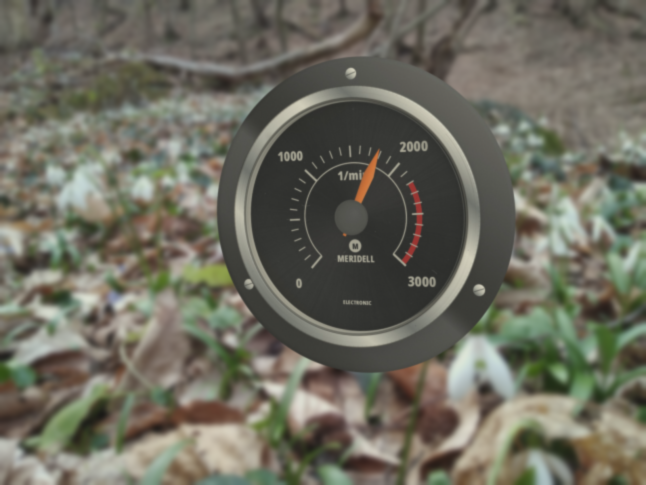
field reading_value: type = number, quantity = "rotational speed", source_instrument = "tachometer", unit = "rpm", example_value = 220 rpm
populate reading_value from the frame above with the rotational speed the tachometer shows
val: 1800 rpm
